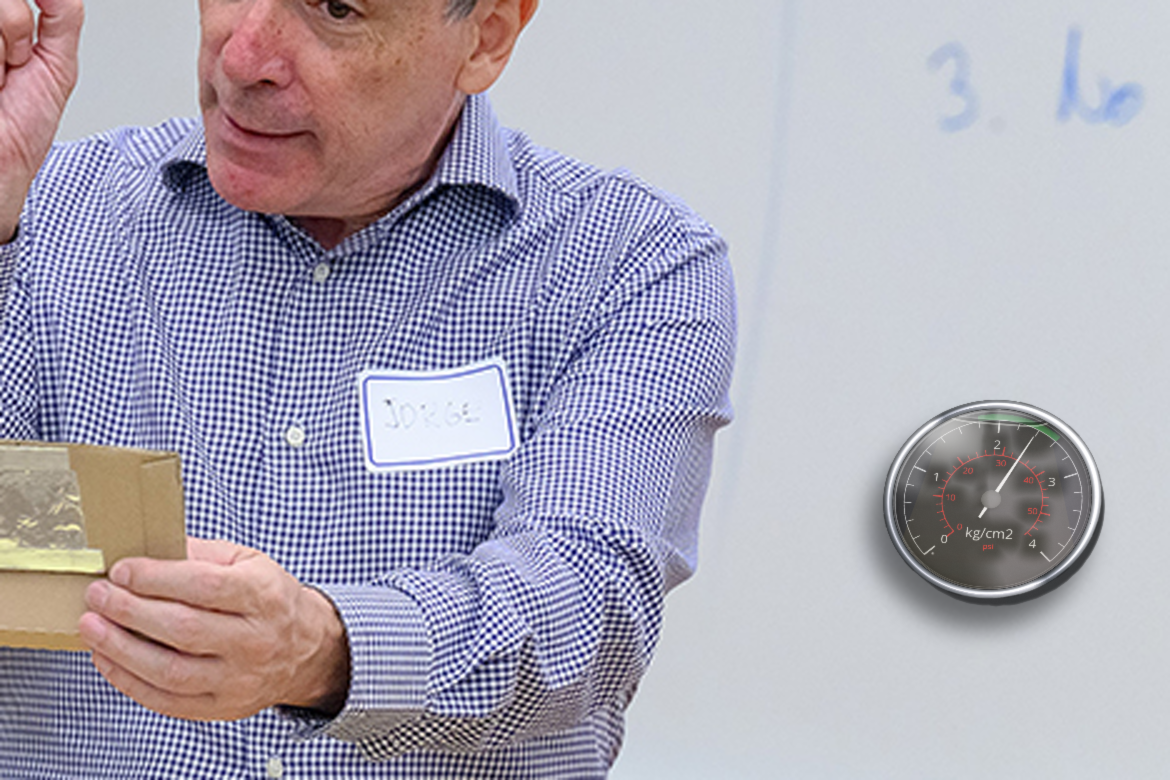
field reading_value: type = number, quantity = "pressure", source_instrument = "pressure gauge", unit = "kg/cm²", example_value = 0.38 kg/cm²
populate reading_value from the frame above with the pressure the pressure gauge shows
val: 2.4 kg/cm²
